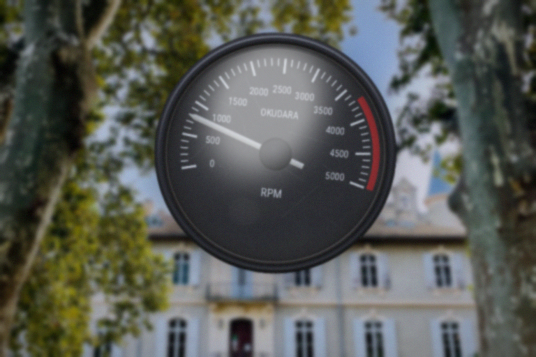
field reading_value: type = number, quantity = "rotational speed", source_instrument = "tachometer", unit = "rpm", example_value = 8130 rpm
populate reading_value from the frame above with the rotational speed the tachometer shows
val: 800 rpm
